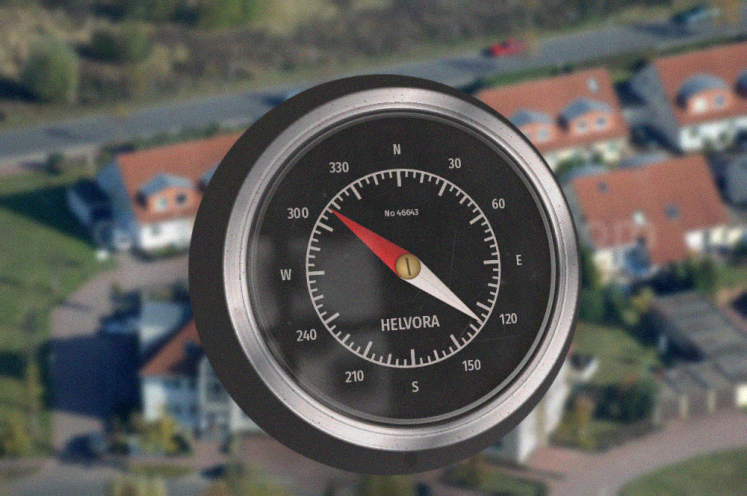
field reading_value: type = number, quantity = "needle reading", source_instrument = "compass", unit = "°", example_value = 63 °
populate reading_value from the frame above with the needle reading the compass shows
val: 310 °
